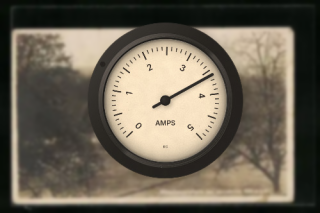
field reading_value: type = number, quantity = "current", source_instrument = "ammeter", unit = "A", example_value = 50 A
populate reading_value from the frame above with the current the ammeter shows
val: 3.6 A
